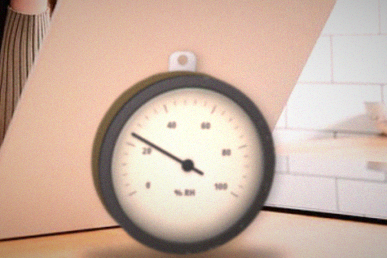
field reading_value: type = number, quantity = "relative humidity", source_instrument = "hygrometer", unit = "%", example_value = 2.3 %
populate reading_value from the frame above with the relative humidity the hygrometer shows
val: 24 %
